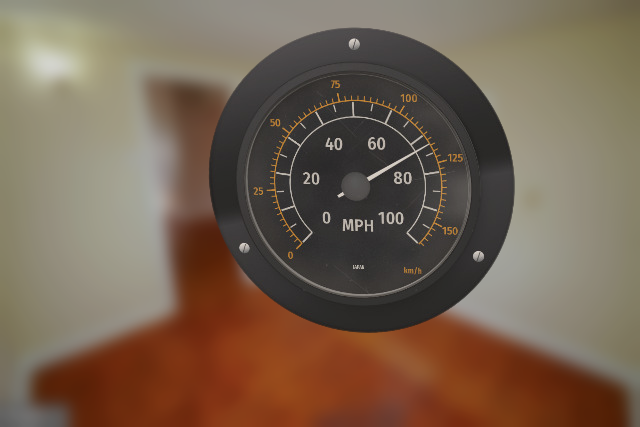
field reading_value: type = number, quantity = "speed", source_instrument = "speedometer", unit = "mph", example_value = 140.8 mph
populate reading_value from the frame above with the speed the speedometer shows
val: 72.5 mph
